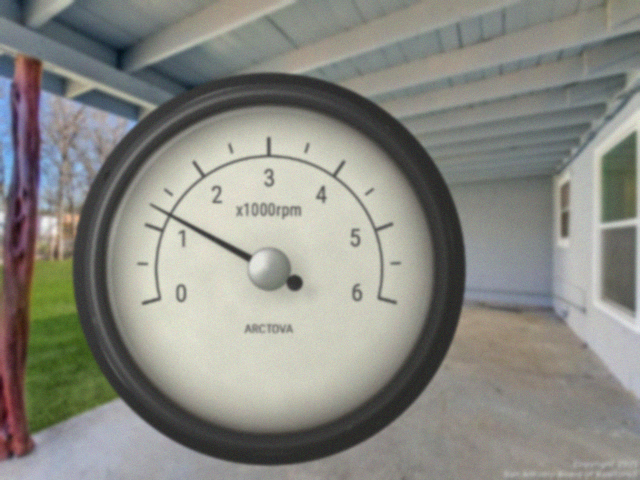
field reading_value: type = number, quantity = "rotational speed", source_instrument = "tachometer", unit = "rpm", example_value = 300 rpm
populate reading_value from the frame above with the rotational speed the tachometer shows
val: 1250 rpm
